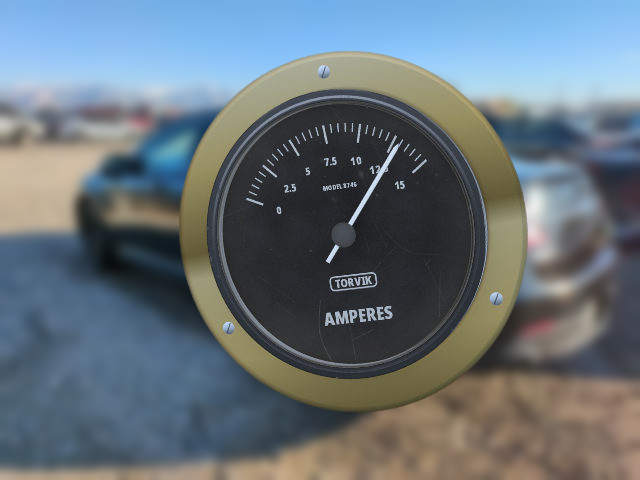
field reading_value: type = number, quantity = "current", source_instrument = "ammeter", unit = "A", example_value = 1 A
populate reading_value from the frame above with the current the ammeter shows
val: 13 A
